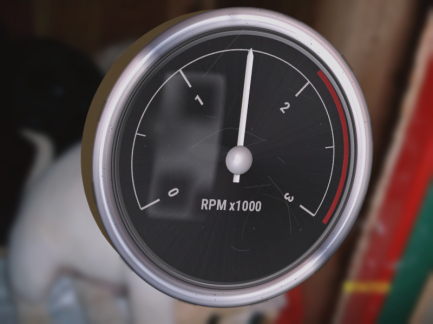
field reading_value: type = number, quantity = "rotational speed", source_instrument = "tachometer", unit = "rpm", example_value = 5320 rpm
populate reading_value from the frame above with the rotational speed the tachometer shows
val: 1500 rpm
